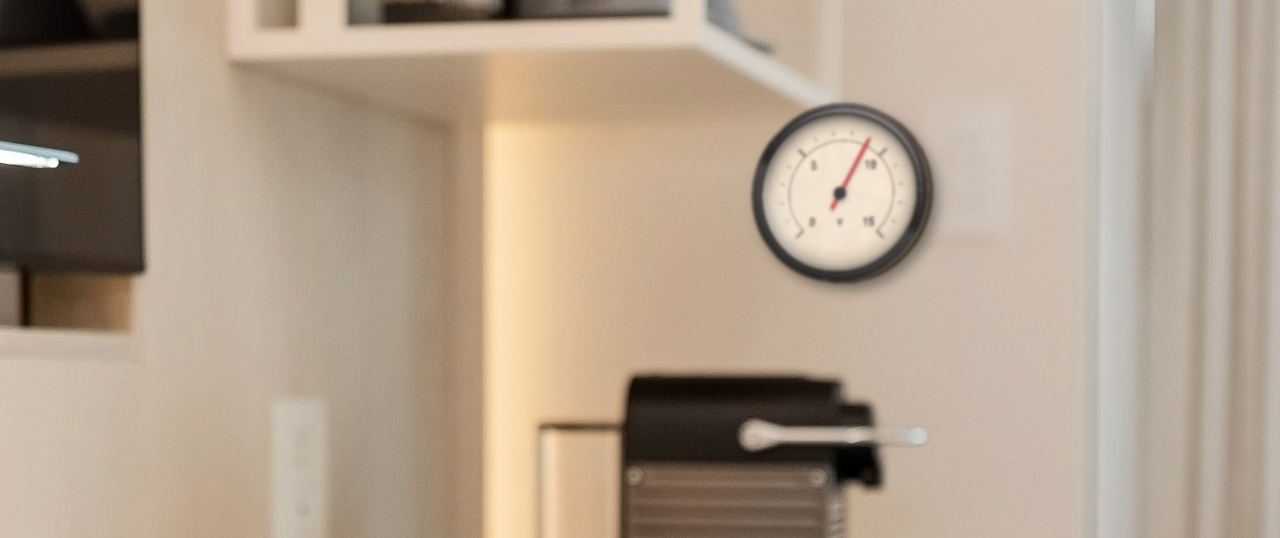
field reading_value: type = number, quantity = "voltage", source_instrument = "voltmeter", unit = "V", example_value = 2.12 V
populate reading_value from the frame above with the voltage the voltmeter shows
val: 9 V
